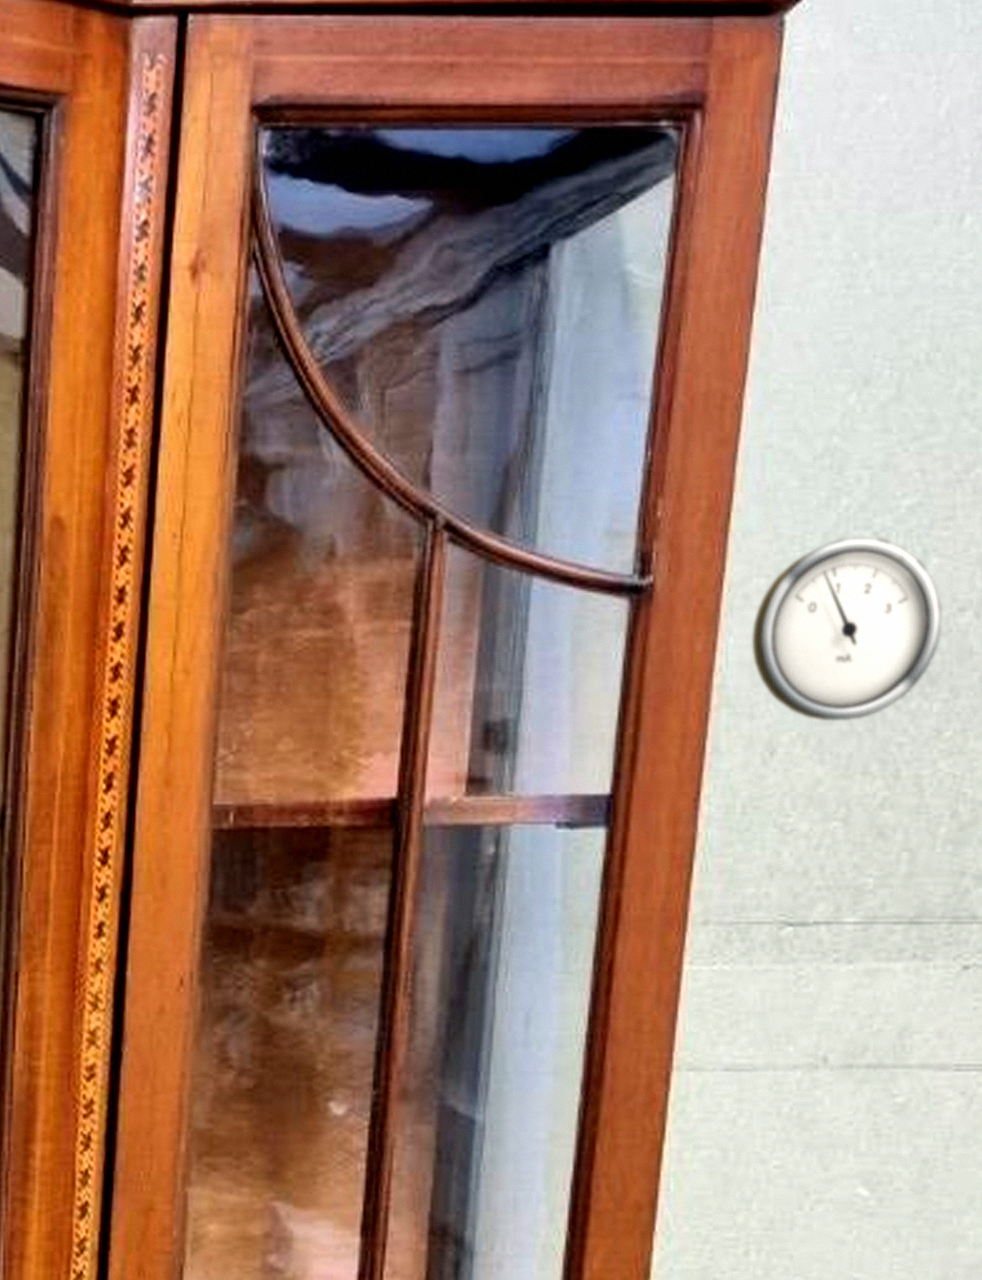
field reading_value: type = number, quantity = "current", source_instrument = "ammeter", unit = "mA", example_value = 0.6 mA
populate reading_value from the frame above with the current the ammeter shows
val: 0.75 mA
